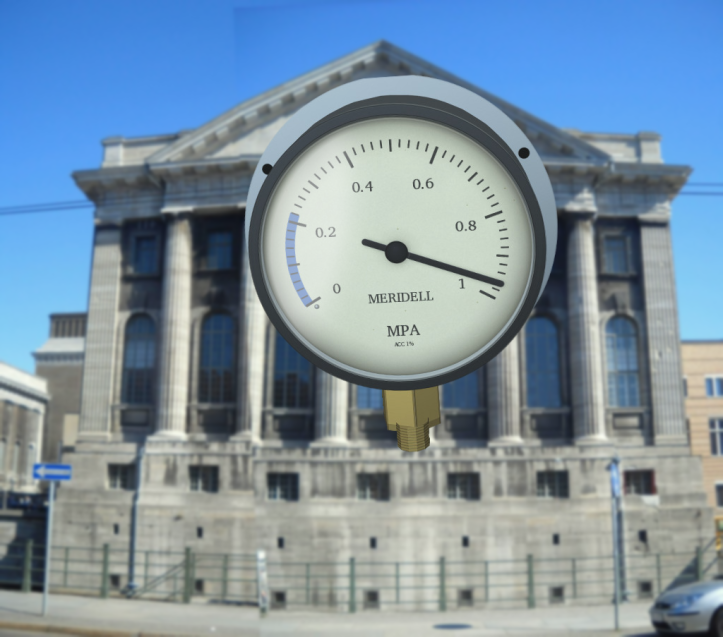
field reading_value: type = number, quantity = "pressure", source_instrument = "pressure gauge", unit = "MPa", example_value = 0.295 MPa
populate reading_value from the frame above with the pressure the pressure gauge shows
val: 0.96 MPa
